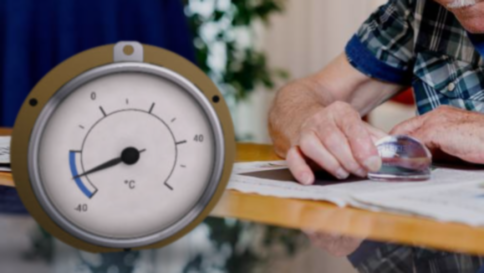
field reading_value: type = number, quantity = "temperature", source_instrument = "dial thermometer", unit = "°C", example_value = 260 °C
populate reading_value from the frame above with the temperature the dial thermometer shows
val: -30 °C
